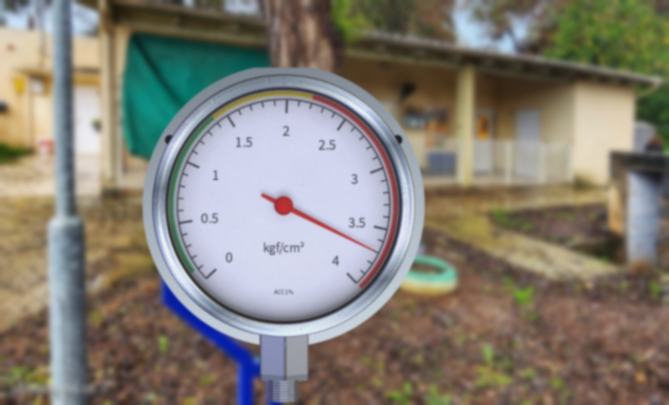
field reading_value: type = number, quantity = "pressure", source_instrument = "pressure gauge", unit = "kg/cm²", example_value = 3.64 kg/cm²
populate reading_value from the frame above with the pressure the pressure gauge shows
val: 3.7 kg/cm²
